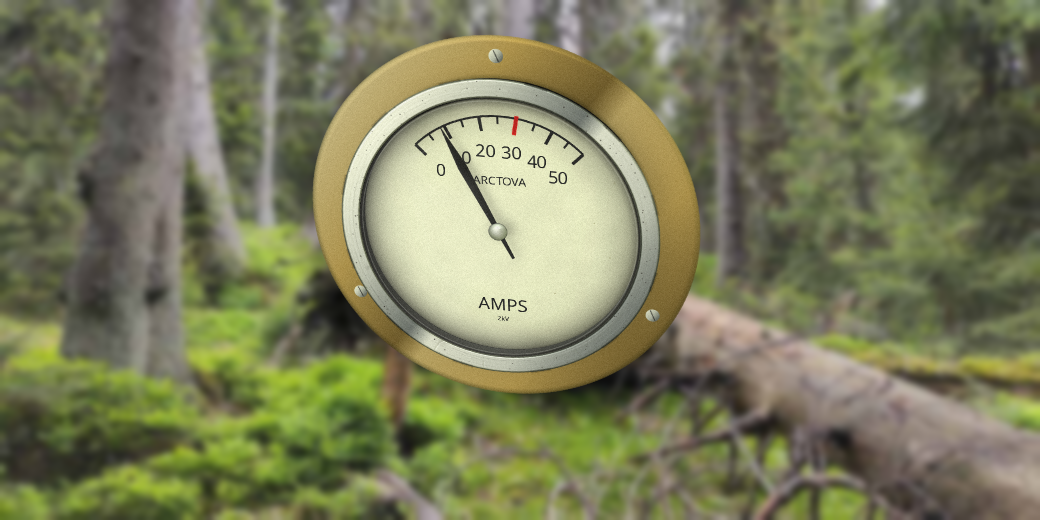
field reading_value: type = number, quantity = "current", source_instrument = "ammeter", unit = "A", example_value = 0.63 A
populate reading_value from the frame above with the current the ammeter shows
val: 10 A
